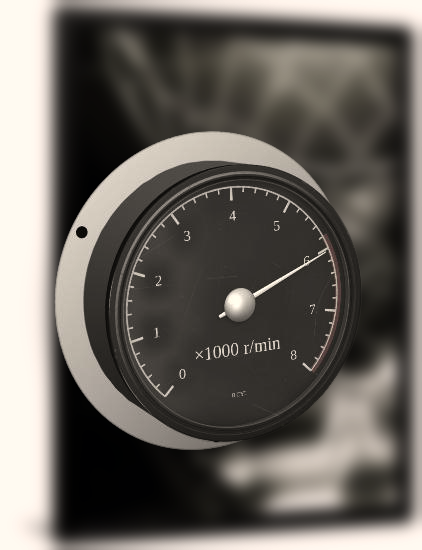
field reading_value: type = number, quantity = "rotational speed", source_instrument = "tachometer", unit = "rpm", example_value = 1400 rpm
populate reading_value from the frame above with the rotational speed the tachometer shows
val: 6000 rpm
